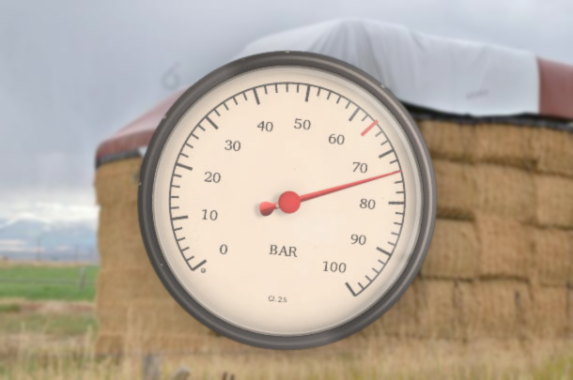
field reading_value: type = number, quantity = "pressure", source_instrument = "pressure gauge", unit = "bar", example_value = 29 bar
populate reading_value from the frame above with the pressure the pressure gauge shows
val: 74 bar
